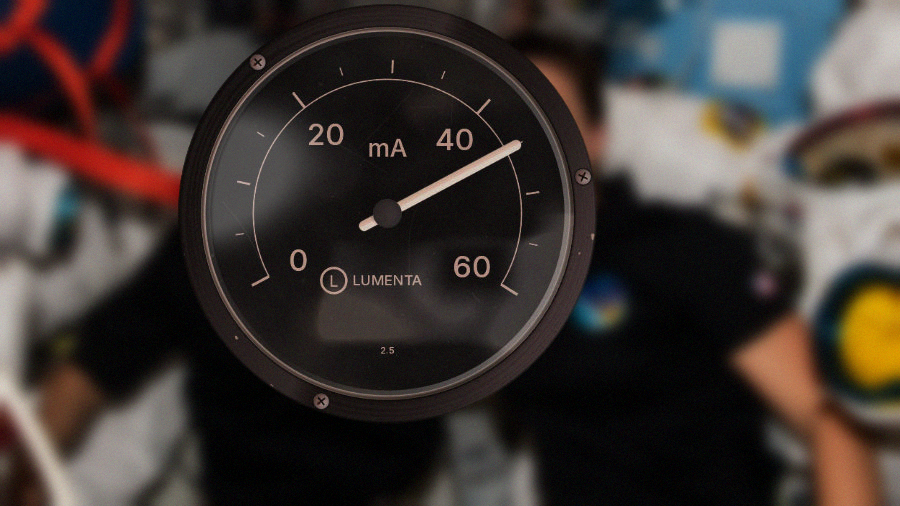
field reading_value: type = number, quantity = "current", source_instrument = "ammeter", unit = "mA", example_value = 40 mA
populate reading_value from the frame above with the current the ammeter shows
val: 45 mA
